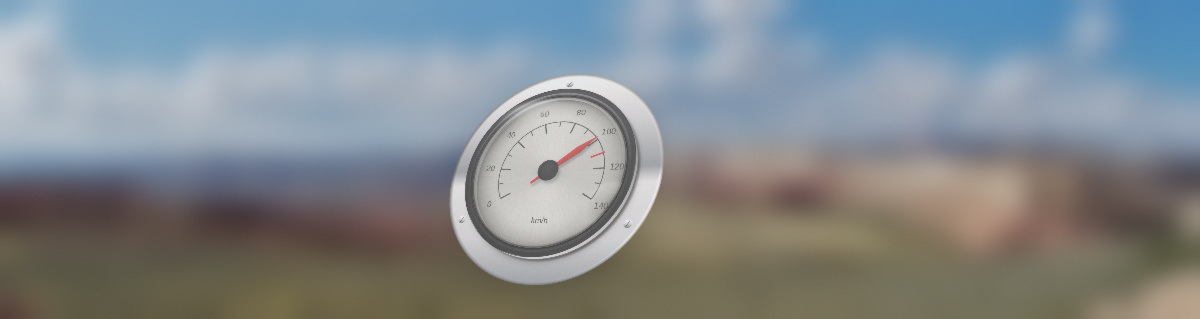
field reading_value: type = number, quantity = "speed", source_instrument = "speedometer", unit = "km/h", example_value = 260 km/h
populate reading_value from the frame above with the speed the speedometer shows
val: 100 km/h
